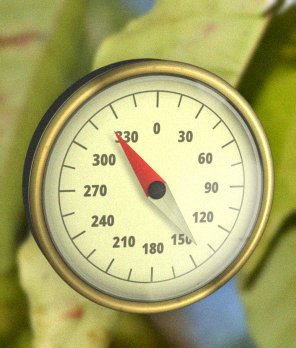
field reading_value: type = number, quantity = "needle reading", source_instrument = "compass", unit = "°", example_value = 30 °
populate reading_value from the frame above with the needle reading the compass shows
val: 322.5 °
